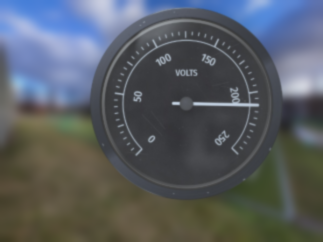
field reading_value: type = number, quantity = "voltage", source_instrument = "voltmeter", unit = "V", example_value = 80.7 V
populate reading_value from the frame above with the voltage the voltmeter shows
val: 210 V
